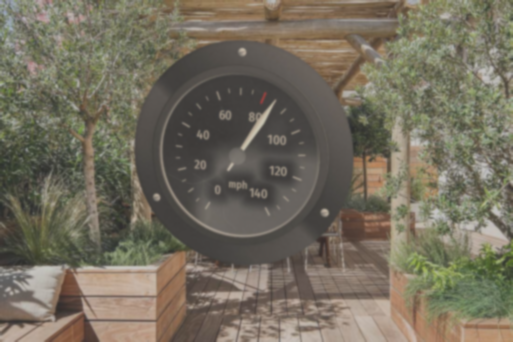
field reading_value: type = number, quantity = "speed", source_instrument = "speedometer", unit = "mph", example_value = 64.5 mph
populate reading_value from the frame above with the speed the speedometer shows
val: 85 mph
